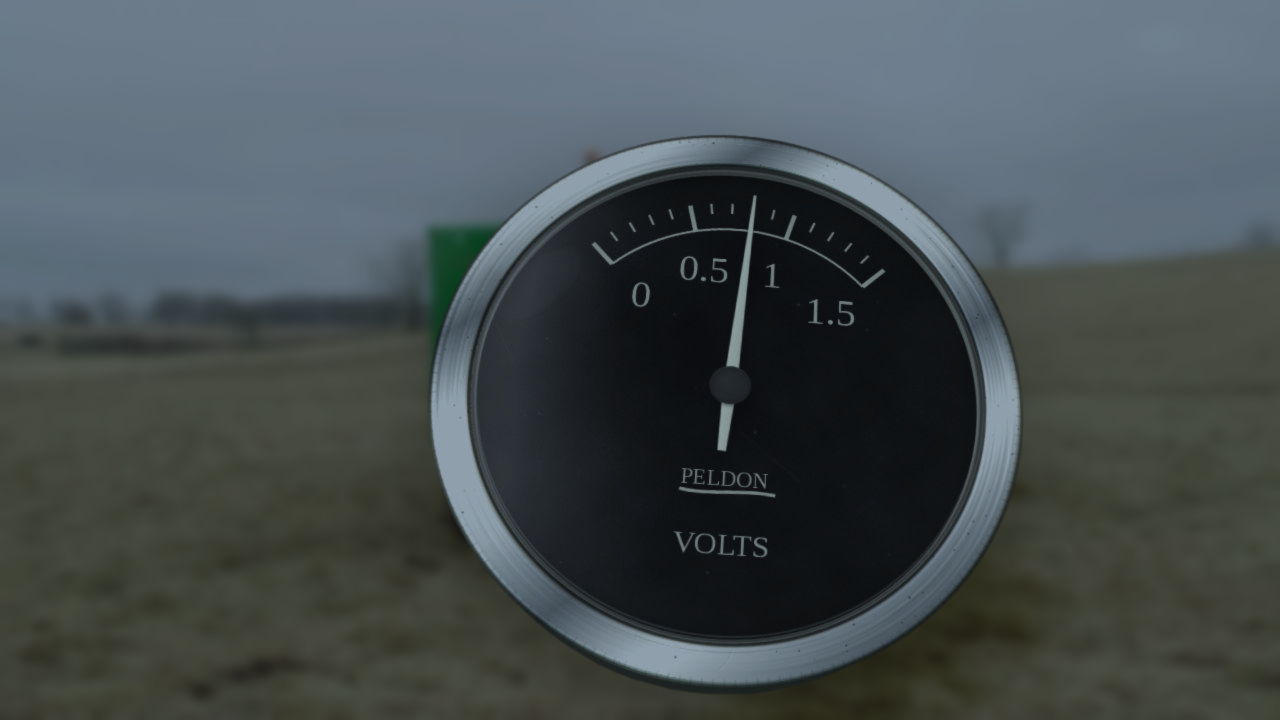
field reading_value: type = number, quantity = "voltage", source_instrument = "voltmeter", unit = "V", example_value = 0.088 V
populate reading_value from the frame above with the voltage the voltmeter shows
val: 0.8 V
